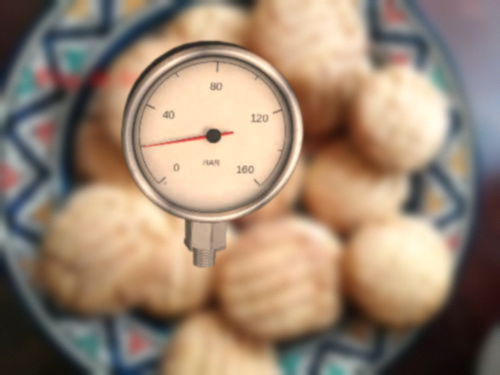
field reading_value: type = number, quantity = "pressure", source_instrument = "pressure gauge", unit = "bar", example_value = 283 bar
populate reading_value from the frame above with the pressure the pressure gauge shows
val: 20 bar
